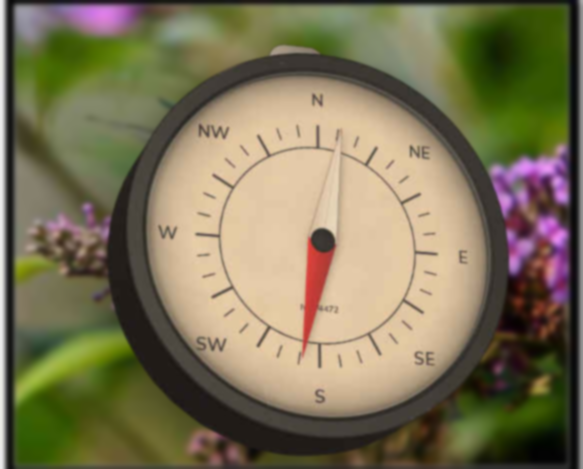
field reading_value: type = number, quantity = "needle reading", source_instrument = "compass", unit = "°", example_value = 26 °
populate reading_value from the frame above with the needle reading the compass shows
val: 190 °
